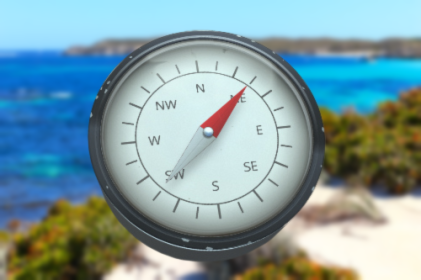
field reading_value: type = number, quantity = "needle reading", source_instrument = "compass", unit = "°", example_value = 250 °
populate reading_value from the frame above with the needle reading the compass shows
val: 45 °
